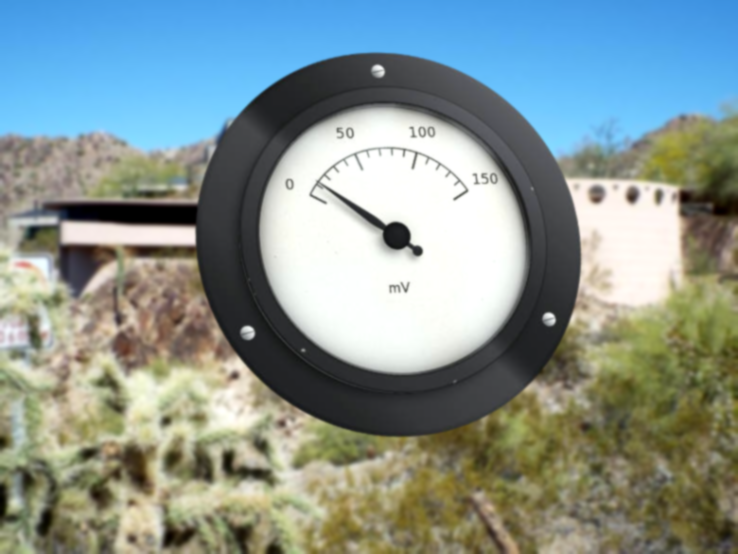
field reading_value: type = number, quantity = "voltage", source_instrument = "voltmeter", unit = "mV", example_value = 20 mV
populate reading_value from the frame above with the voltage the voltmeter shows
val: 10 mV
